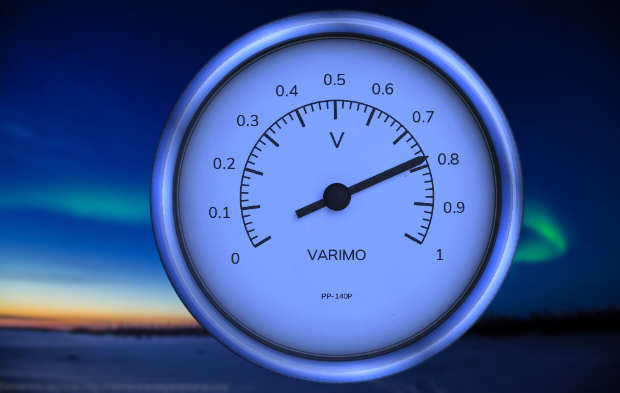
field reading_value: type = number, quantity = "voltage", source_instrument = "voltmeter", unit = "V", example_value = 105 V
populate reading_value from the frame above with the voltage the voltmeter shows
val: 0.78 V
